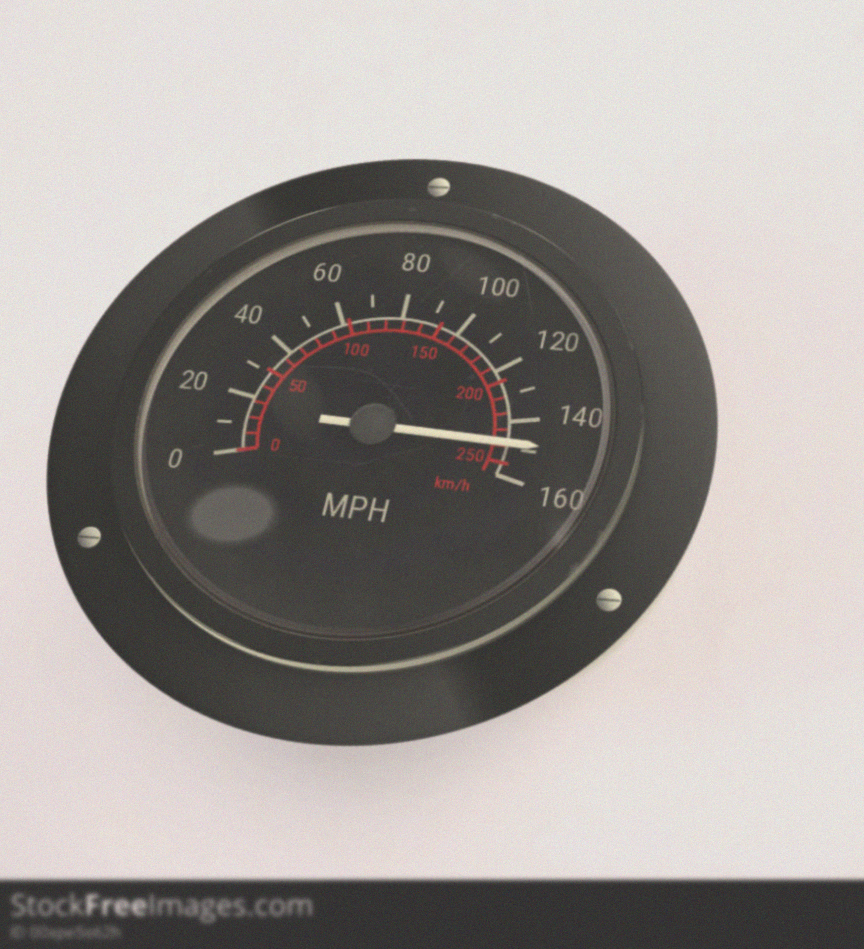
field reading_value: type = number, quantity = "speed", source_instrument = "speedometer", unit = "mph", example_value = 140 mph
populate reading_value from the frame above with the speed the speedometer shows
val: 150 mph
